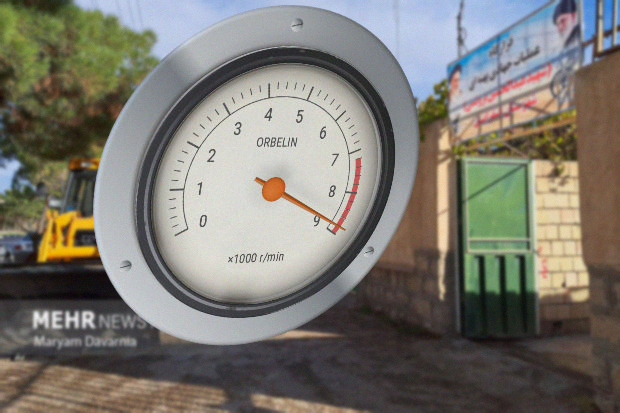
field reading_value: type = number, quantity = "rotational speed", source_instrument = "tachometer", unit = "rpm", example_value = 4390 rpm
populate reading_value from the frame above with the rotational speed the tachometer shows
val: 8800 rpm
